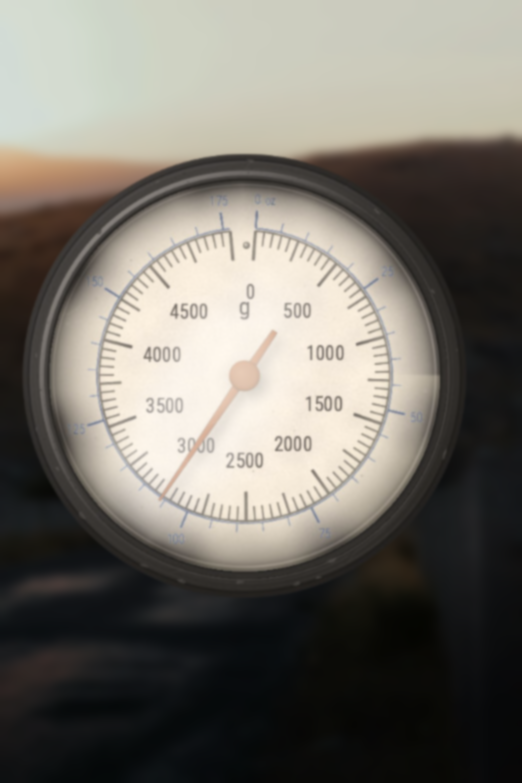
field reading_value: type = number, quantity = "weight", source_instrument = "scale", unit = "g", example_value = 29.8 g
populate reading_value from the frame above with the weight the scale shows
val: 3000 g
